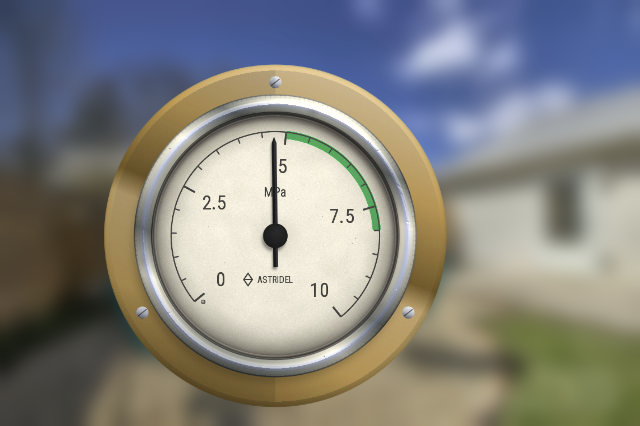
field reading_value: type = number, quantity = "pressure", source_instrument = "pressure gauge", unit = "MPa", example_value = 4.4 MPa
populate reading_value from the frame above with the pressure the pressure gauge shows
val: 4.75 MPa
